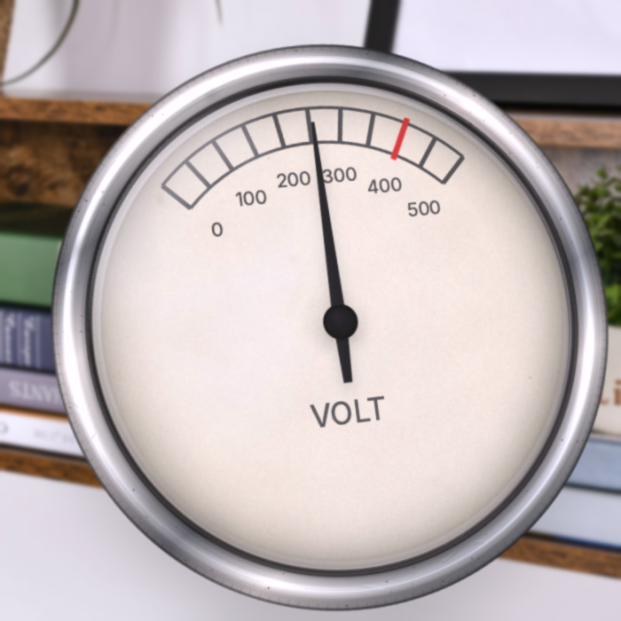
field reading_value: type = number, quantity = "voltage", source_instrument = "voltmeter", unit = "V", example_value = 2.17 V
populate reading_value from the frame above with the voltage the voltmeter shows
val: 250 V
